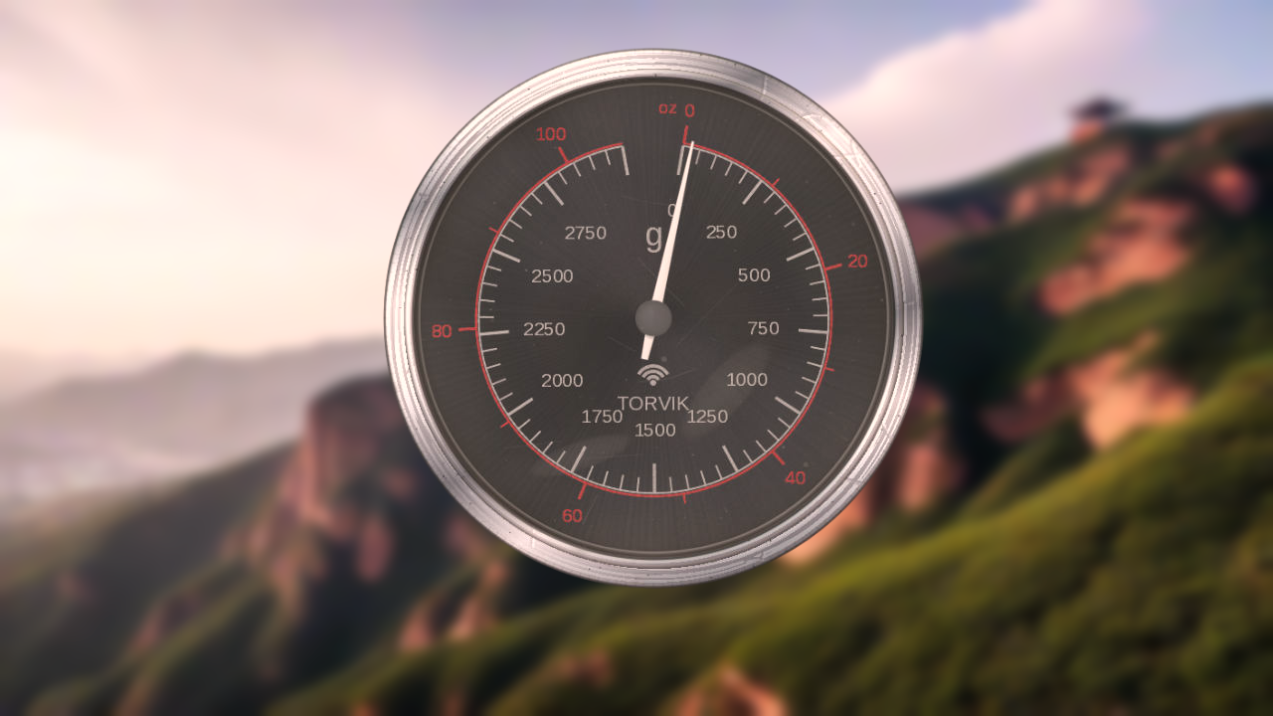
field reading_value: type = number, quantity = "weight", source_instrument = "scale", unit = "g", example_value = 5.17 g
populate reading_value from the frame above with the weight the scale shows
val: 25 g
